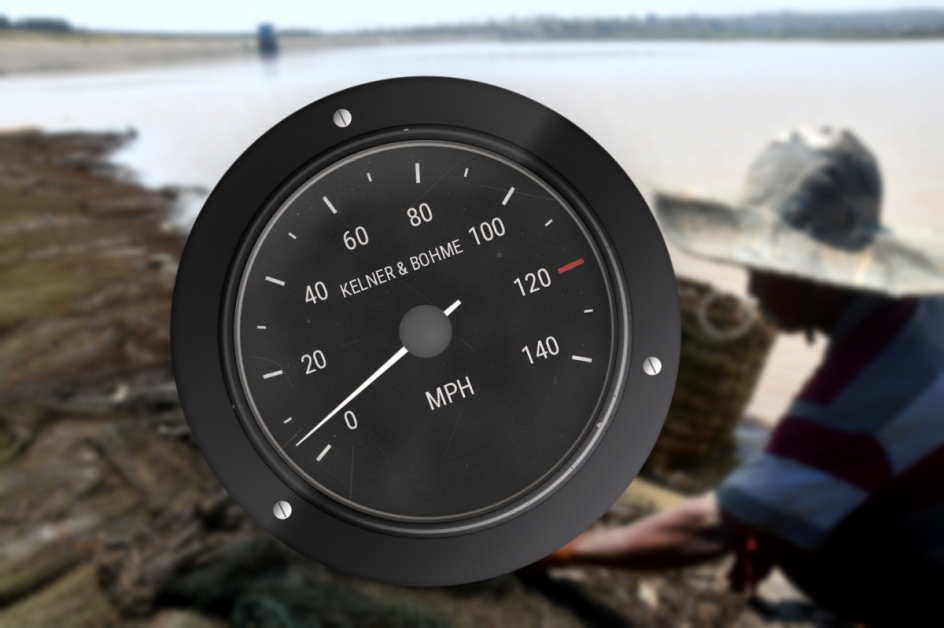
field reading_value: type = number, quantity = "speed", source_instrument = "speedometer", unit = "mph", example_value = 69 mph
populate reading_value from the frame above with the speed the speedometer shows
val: 5 mph
